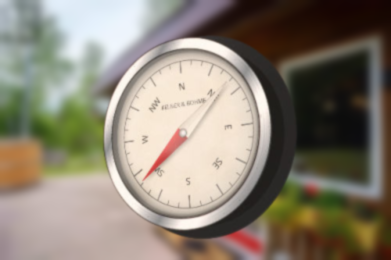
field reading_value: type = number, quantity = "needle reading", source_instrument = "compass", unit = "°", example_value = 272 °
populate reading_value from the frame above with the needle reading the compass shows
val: 230 °
